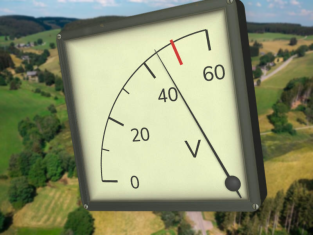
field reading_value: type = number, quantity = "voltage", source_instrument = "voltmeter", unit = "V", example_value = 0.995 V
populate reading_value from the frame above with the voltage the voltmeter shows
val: 45 V
